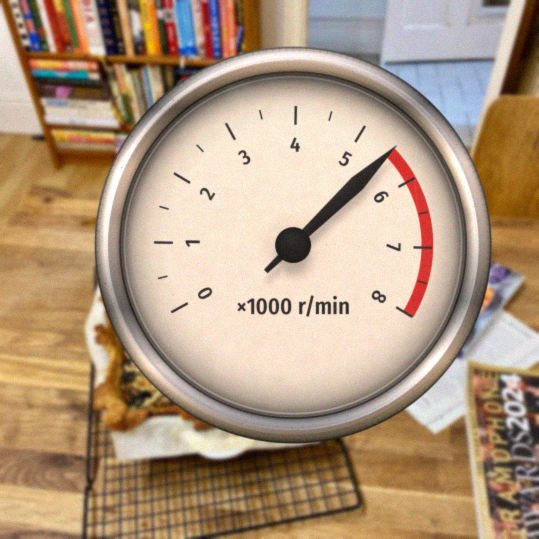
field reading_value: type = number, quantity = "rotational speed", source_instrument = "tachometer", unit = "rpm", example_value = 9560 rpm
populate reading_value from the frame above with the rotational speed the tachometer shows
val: 5500 rpm
